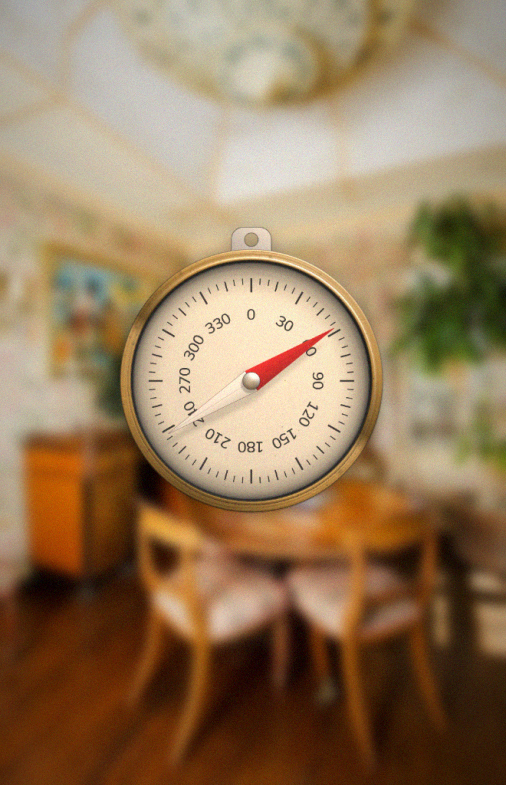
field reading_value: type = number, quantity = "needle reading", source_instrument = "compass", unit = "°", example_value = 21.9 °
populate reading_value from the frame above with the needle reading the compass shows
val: 57.5 °
